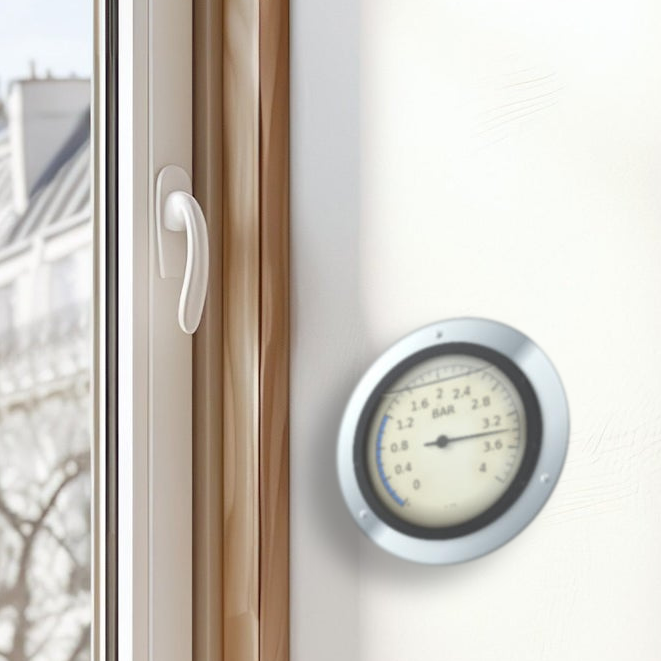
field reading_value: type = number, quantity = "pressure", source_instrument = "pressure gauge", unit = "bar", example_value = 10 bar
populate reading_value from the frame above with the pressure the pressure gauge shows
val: 3.4 bar
